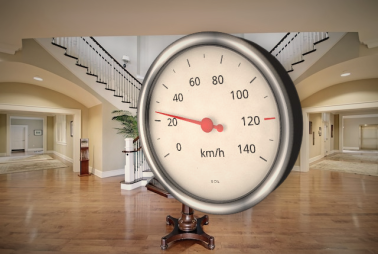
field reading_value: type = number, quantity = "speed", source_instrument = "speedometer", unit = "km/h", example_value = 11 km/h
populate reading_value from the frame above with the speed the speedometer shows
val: 25 km/h
